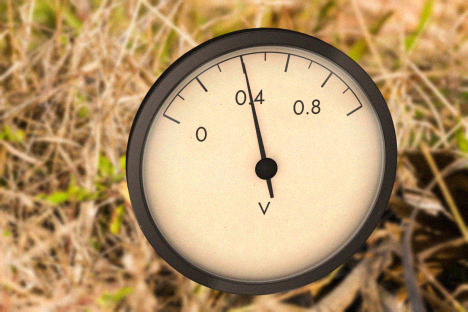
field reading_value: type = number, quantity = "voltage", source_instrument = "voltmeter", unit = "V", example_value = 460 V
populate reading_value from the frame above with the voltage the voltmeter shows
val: 0.4 V
